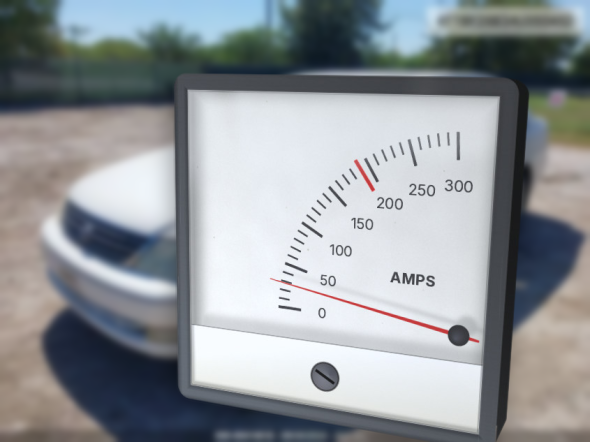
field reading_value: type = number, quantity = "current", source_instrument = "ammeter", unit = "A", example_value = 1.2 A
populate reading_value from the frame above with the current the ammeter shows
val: 30 A
